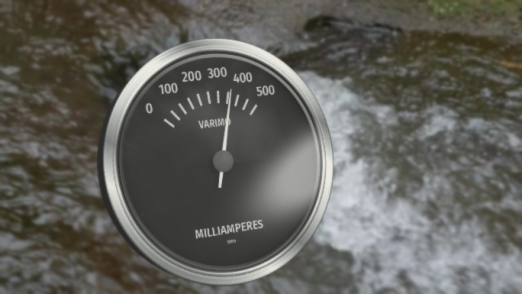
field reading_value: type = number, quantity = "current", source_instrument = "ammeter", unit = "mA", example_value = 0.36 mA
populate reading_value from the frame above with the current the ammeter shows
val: 350 mA
